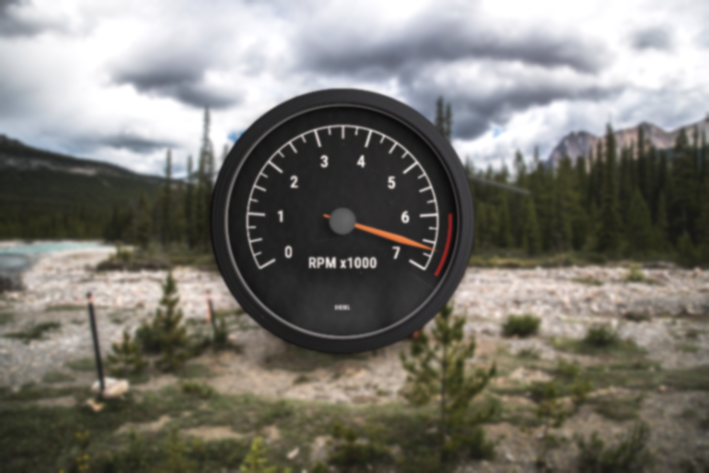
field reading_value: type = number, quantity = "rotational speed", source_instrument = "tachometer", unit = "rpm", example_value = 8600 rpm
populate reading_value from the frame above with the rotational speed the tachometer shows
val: 6625 rpm
